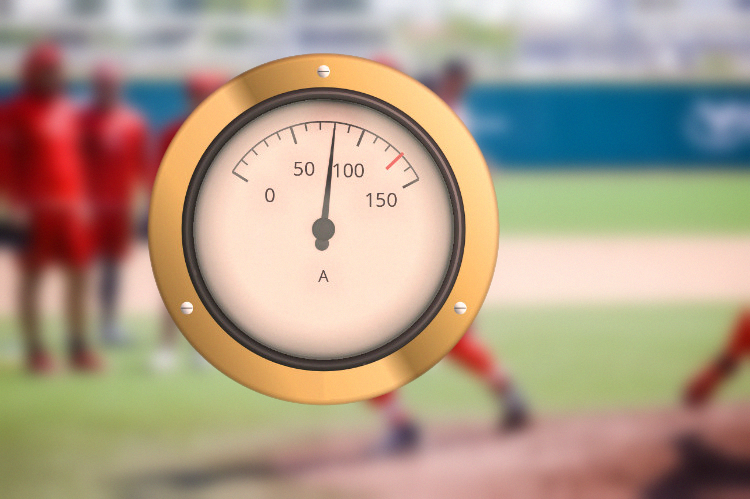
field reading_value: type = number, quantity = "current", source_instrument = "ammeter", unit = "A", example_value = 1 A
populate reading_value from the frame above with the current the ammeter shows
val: 80 A
